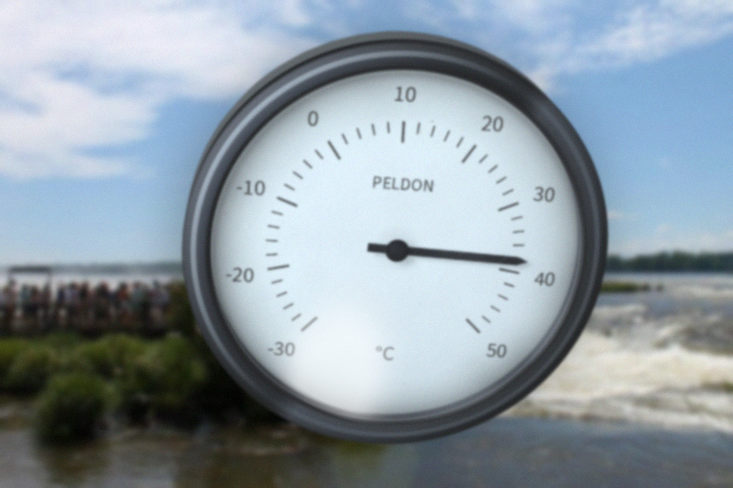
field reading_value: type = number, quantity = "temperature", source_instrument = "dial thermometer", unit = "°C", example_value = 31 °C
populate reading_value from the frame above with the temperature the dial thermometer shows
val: 38 °C
